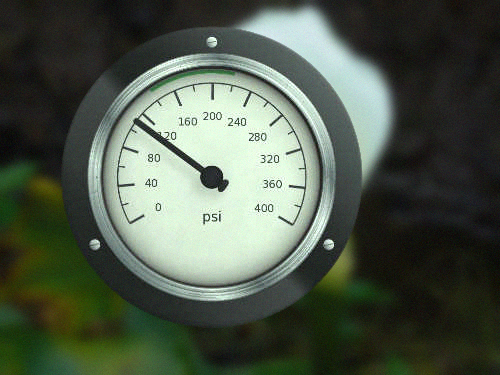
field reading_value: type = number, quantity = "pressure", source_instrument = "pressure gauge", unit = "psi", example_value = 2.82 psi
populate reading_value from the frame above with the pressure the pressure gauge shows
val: 110 psi
